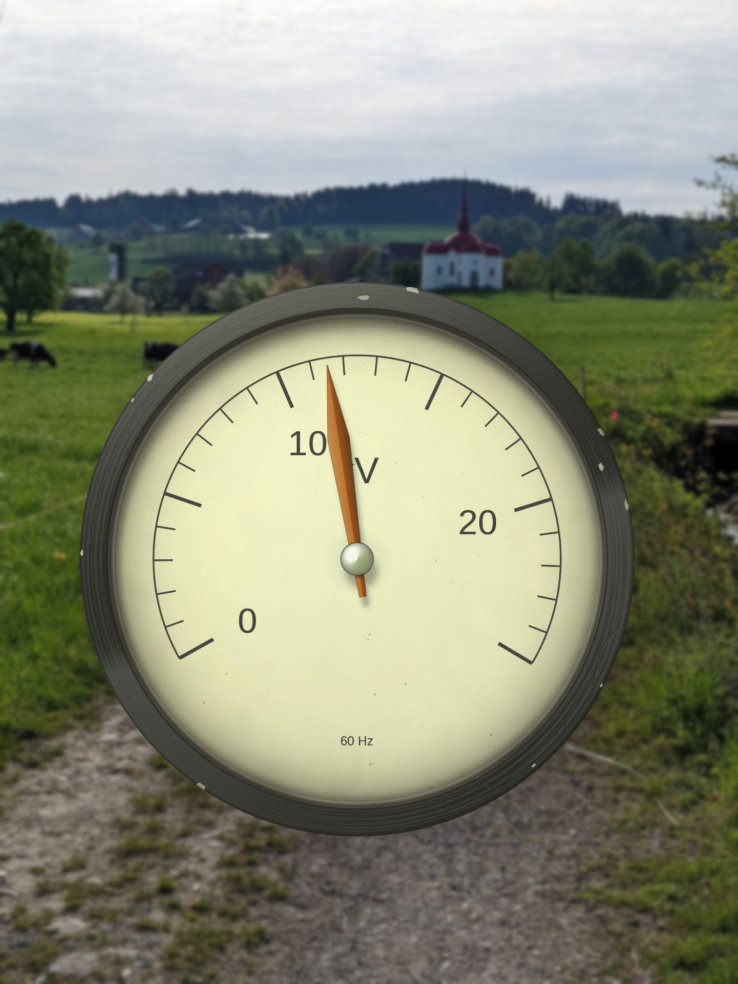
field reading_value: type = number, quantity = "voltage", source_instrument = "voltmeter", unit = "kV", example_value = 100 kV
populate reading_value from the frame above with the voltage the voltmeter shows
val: 11.5 kV
